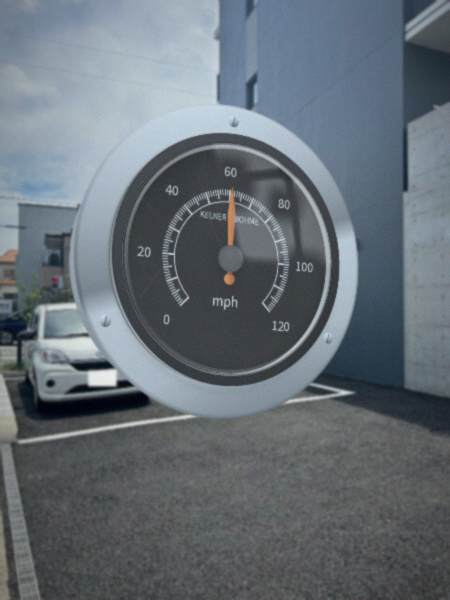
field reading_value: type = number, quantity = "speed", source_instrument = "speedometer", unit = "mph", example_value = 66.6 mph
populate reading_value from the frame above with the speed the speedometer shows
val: 60 mph
